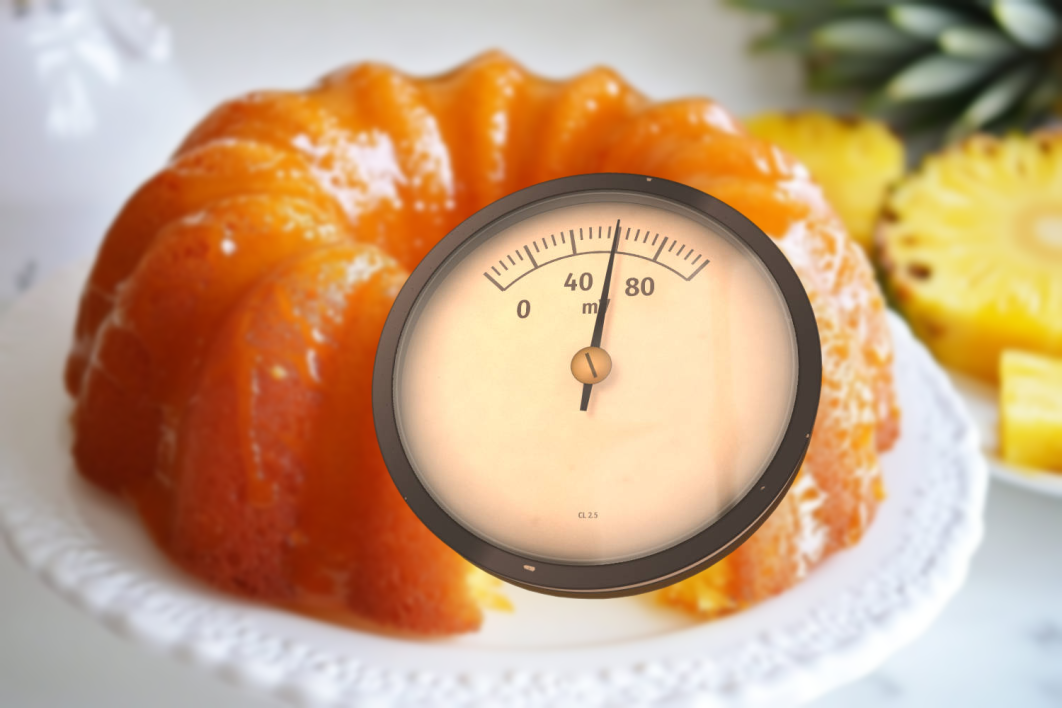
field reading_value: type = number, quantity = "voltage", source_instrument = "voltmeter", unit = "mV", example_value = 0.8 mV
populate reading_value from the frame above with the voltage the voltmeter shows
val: 60 mV
